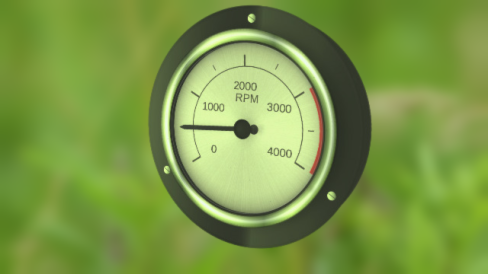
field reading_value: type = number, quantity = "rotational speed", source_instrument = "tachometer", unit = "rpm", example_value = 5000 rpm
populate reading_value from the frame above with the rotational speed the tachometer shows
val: 500 rpm
